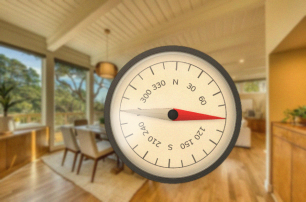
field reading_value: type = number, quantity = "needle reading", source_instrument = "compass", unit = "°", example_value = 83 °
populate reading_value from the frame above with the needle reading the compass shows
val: 90 °
